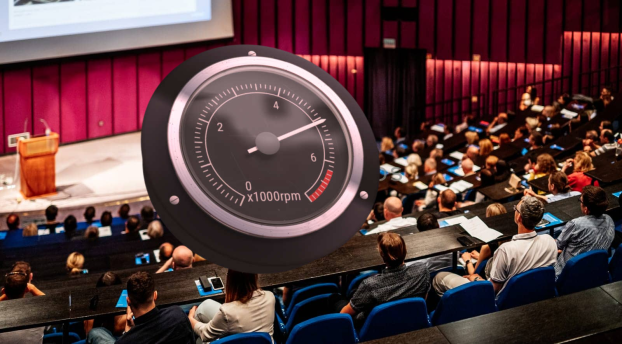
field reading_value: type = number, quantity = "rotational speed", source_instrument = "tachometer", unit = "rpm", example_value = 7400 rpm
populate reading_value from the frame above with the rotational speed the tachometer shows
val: 5100 rpm
